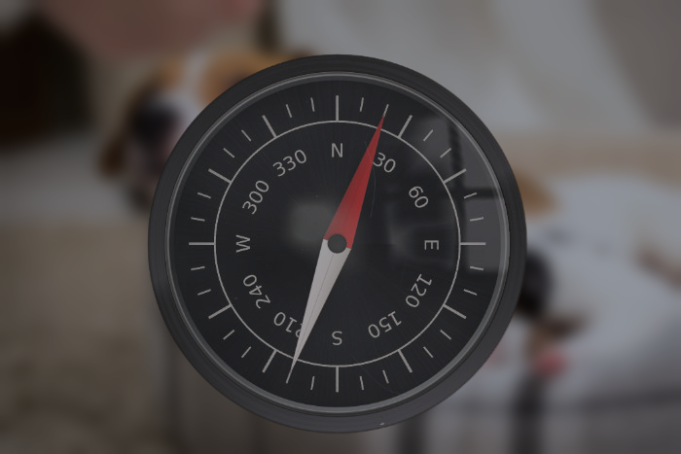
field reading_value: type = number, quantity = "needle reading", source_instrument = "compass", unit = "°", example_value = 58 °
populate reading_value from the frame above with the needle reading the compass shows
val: 20 °
